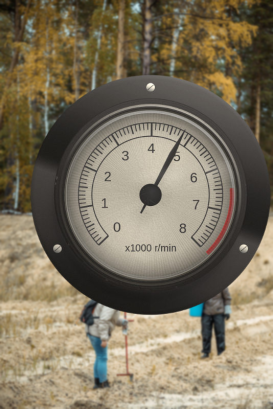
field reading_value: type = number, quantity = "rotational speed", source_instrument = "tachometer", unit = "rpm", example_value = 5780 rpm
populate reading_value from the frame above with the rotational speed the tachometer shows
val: 4800 rpm
